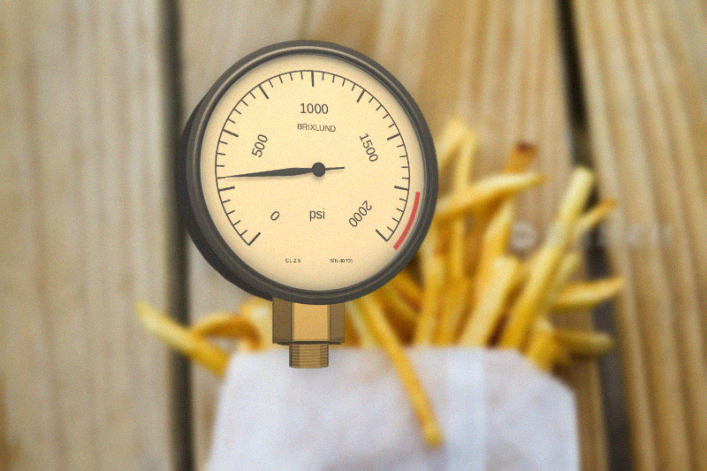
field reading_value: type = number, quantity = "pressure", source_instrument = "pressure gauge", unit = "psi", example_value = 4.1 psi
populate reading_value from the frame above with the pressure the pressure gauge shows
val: 300 psi
